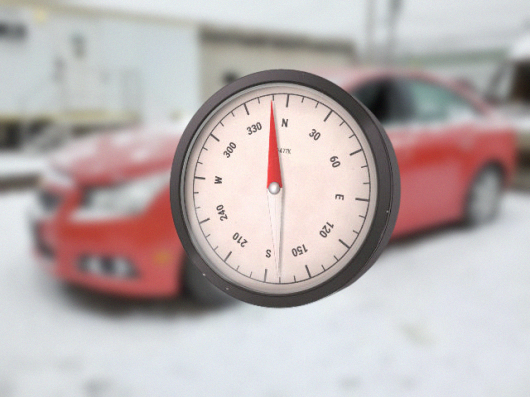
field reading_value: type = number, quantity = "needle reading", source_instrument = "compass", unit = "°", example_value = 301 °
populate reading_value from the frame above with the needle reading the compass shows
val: 350 °
